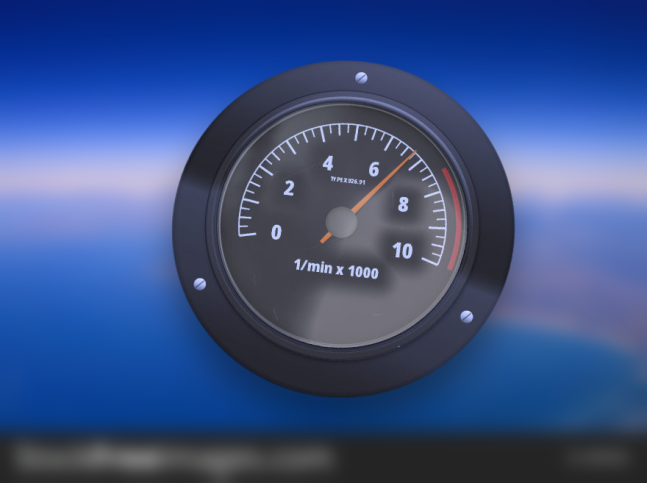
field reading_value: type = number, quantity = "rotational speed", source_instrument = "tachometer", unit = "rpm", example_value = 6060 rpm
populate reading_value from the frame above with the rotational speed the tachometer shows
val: 6750 rpm
